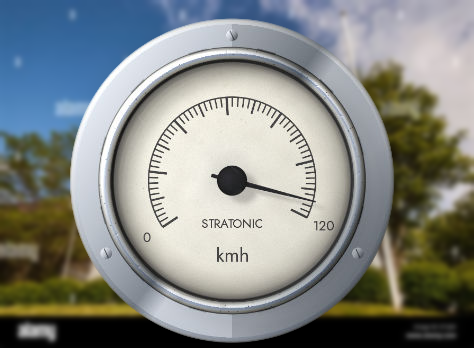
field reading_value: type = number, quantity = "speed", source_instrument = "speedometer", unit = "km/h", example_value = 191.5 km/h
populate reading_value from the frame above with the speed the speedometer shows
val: 114 km/h
